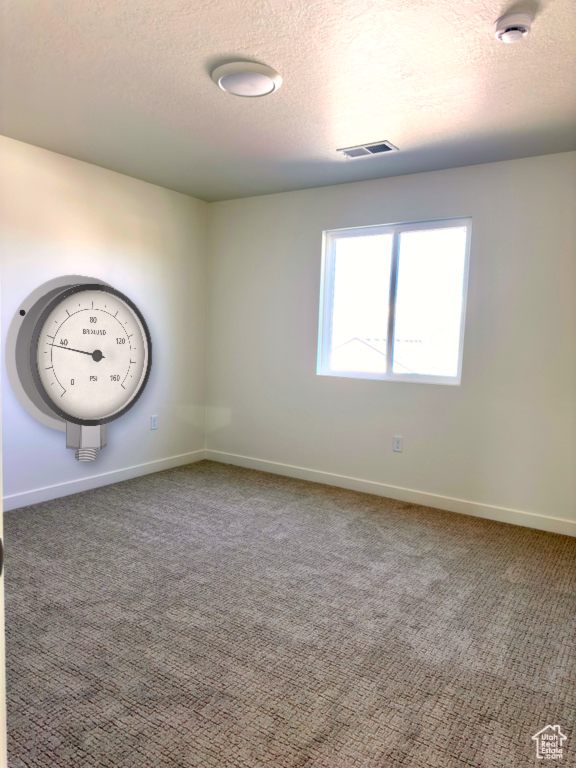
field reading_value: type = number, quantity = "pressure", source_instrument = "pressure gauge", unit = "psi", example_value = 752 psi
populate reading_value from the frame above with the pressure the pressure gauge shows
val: 35 psi
